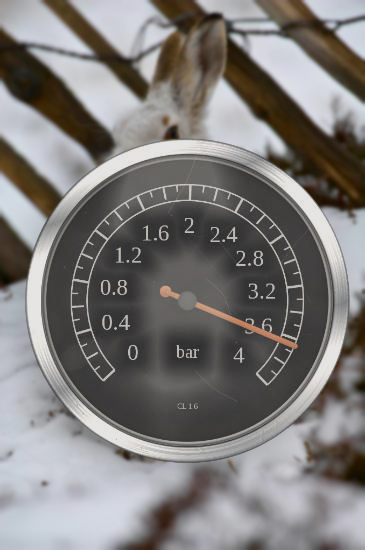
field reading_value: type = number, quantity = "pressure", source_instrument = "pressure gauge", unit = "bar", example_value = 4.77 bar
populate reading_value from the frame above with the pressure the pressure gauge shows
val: 3.65 bar
